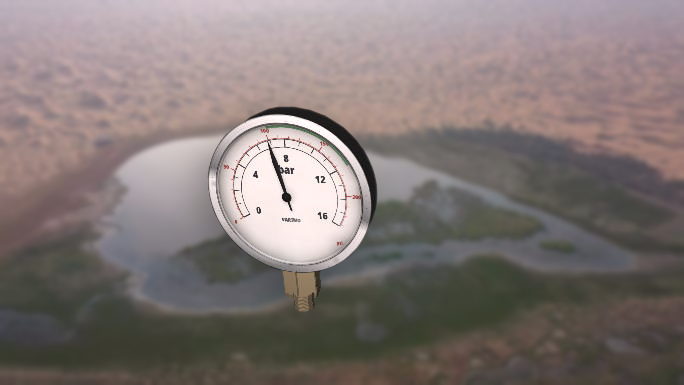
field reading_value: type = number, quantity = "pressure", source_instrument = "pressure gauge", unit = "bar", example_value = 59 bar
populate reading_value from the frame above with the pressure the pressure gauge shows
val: 7 bar
